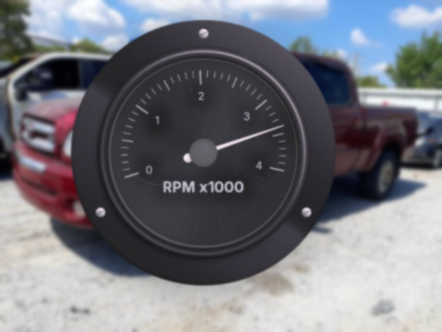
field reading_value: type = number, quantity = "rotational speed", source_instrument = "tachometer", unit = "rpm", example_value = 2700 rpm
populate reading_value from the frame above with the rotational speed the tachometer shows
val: 3400 rpm
